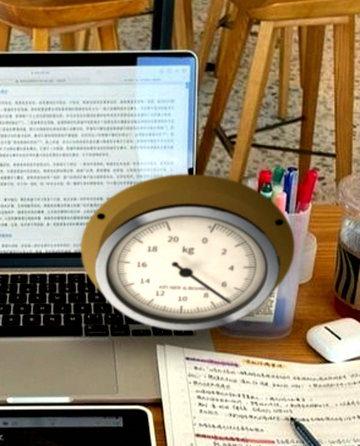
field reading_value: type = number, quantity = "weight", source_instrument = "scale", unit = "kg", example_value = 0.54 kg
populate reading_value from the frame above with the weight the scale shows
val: 7 kg
